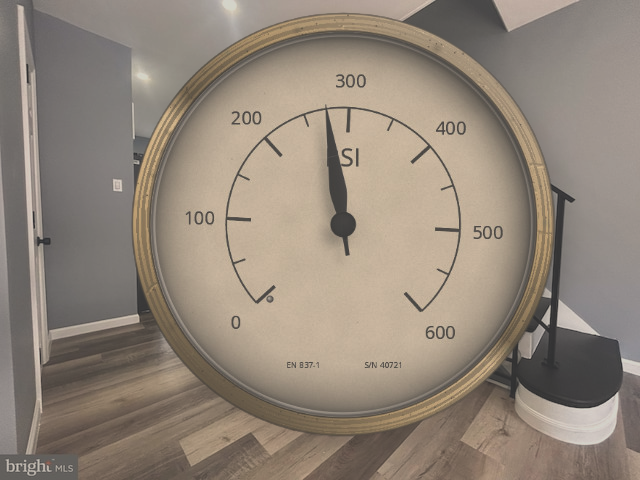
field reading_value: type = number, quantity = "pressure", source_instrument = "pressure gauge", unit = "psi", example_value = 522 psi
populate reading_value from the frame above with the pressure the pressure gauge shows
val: 275 psi
